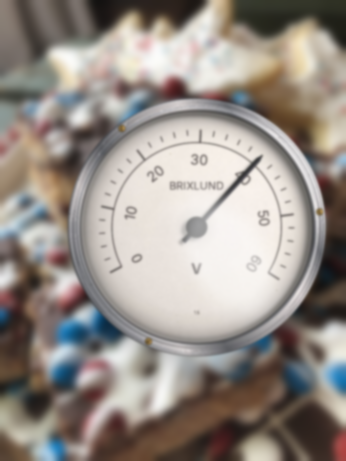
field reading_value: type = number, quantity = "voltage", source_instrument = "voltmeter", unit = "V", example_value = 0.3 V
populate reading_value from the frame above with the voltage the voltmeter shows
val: 40 V
